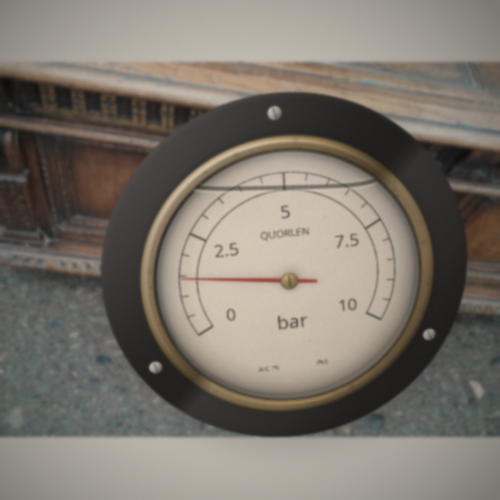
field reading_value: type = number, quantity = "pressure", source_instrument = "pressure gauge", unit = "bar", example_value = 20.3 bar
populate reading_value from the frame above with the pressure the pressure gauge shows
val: 1.5 bar
